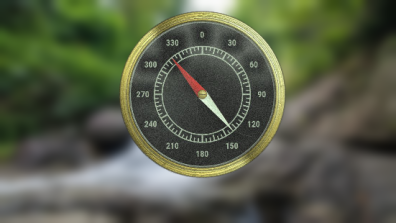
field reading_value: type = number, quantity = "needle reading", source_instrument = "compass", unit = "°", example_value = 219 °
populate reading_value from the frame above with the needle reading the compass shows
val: 320 °
